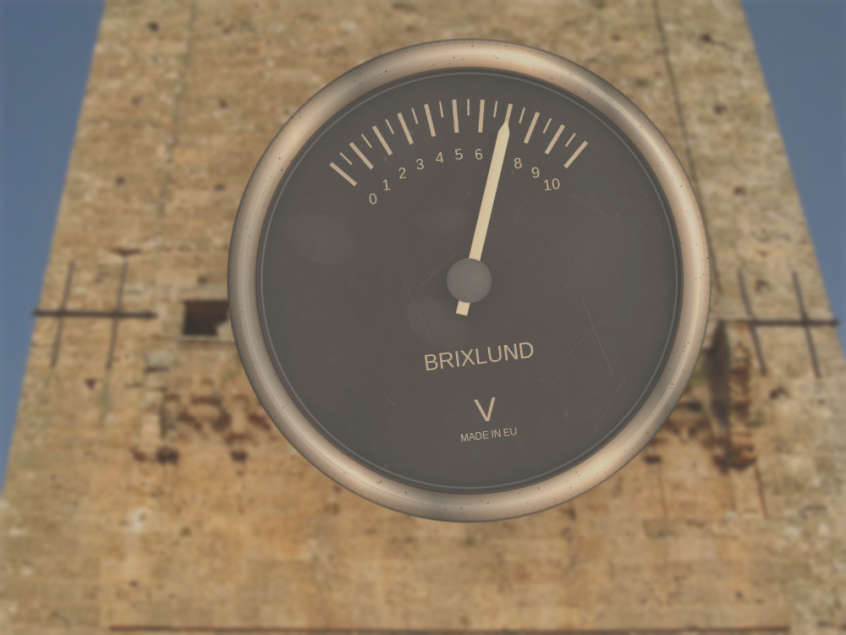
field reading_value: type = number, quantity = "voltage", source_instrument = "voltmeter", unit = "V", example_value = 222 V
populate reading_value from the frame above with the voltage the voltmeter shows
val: 7 V
